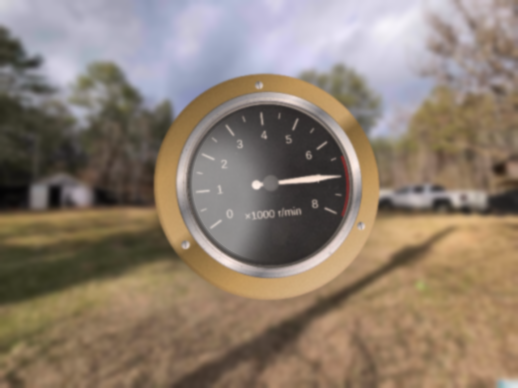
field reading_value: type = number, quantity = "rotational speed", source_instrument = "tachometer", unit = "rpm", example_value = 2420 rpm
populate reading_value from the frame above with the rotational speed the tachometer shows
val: 7000 rpm
